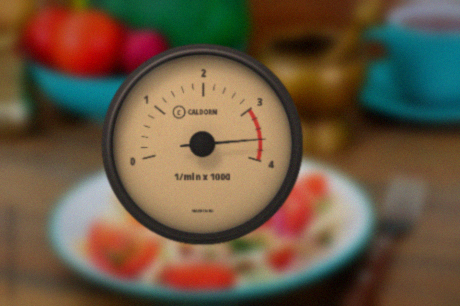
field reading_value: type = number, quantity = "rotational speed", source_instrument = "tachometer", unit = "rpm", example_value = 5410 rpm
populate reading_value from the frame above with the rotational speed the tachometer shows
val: 3600 rpm
